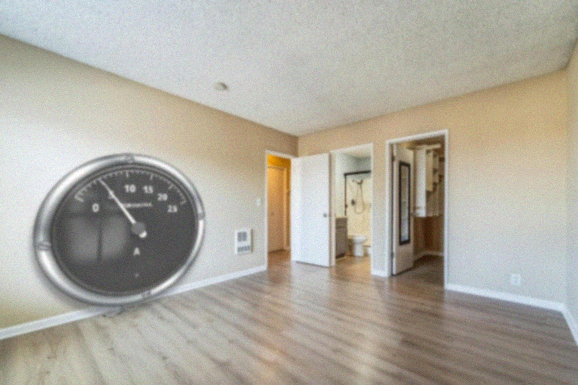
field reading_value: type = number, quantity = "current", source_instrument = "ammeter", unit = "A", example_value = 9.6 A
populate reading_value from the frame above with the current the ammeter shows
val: 5 A
